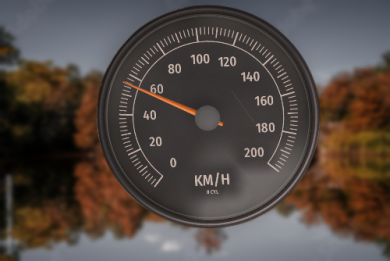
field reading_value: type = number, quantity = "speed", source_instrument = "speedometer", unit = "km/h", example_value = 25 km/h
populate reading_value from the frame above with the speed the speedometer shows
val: 56 km/h
